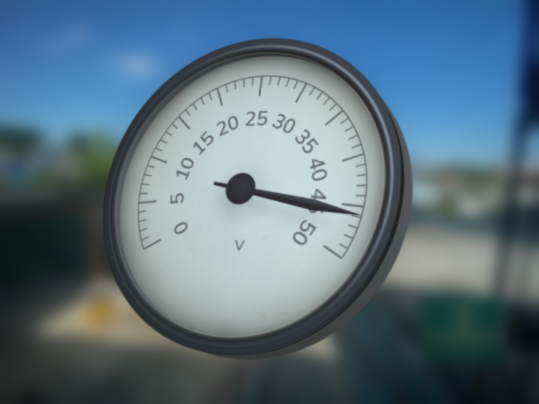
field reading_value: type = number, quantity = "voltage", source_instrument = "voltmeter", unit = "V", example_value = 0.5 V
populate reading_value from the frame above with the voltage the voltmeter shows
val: 46 V
